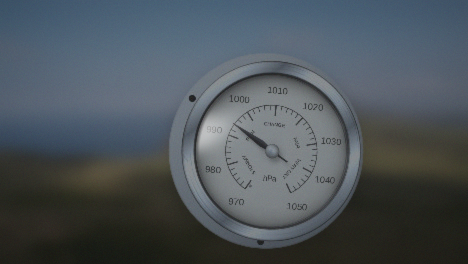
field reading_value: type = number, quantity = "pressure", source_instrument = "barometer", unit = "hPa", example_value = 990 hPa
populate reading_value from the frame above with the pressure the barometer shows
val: 994 hPa
